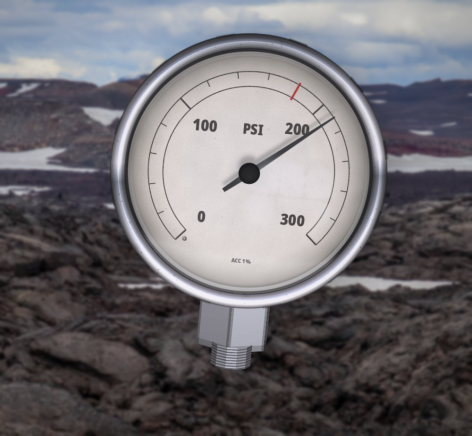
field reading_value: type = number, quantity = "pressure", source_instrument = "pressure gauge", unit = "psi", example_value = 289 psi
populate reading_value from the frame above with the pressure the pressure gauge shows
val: 210 psi
